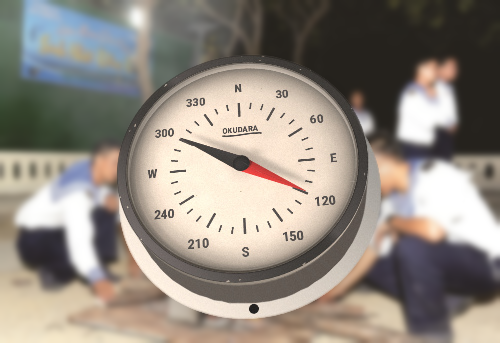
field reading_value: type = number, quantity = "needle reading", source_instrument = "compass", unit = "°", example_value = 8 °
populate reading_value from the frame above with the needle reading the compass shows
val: 120 °
